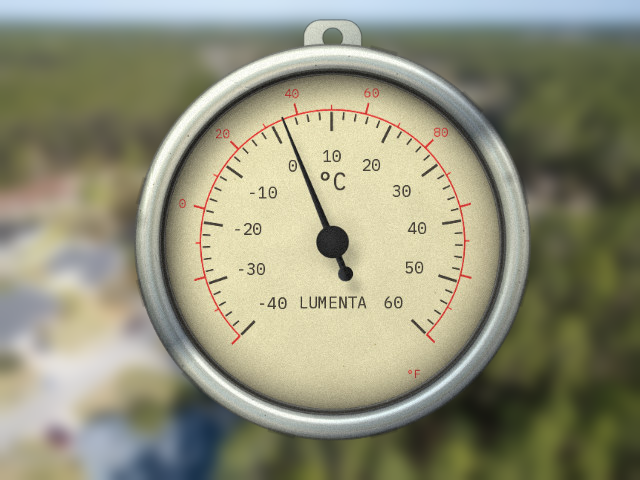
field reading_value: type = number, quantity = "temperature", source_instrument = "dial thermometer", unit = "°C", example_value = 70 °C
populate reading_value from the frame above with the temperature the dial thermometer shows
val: 2 °C
